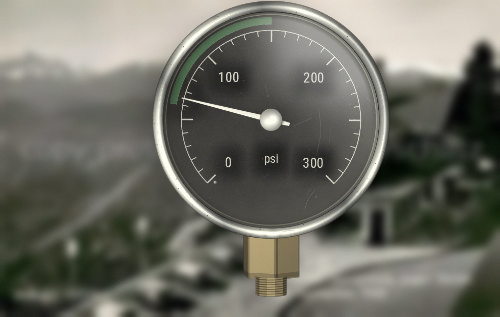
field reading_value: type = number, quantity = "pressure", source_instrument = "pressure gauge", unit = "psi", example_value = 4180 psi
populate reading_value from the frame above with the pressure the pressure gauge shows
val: 65 psi
